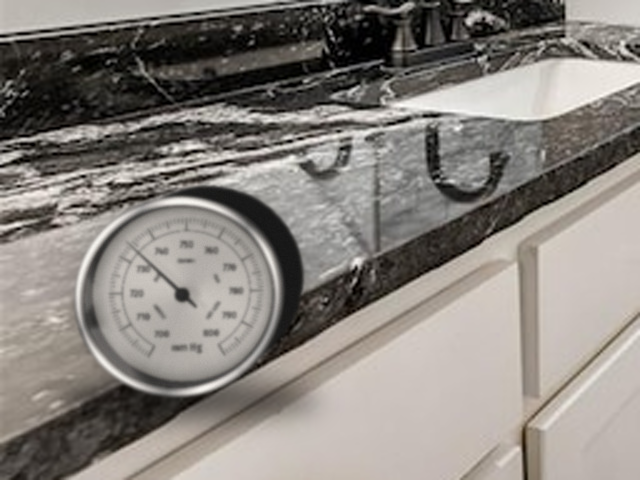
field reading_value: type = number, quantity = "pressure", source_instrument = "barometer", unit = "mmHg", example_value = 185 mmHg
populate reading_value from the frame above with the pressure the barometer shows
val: 735 mmHg
